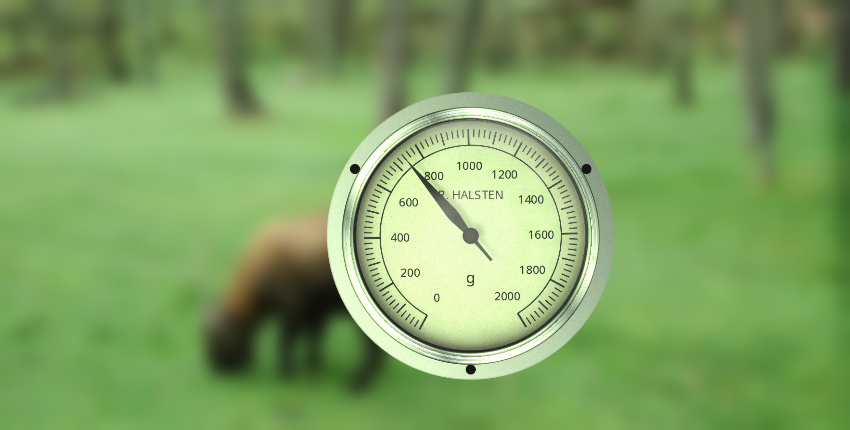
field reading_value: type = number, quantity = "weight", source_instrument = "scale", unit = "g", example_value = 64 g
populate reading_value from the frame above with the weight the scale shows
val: 740 g
